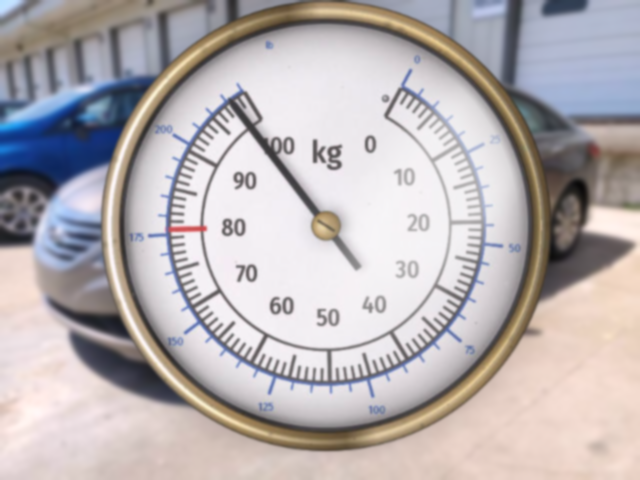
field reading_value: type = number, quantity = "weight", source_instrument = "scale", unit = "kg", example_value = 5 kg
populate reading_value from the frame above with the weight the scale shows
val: 98 kg
